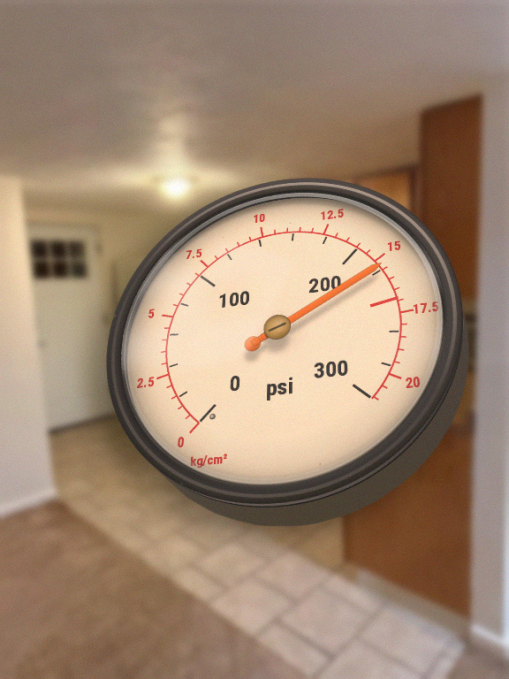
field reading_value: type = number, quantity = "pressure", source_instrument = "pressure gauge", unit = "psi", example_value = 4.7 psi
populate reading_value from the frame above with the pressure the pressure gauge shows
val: 220 psi
